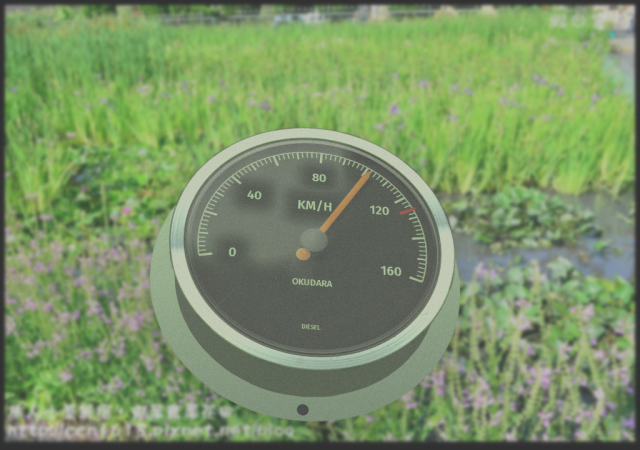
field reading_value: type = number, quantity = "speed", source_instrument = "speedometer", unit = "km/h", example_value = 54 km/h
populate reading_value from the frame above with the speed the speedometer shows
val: 102 km/h
